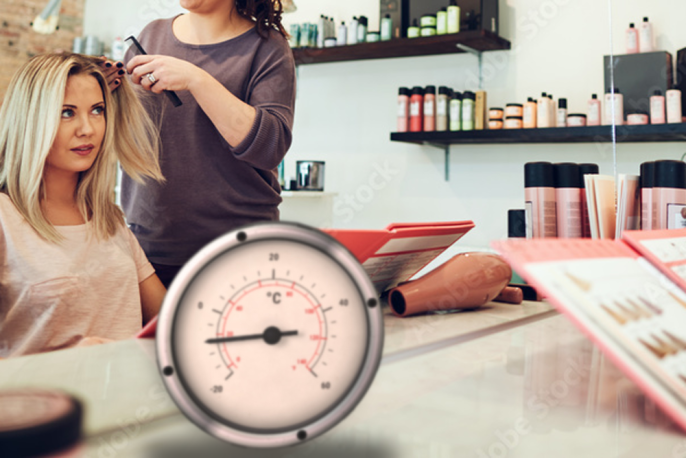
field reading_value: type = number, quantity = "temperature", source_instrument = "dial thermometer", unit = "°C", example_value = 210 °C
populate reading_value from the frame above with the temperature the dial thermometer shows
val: -8 °C
